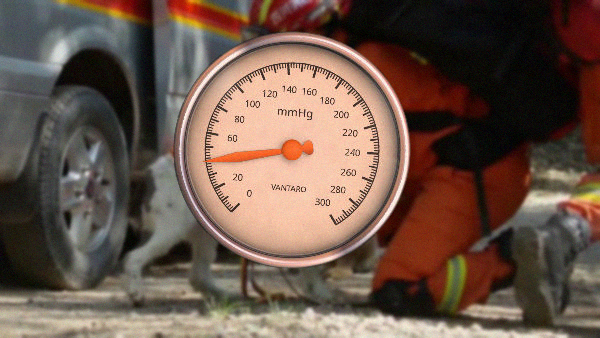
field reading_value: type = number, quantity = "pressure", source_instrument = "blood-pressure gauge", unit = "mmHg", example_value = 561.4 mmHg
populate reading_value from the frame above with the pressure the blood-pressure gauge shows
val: 40 mmHg
